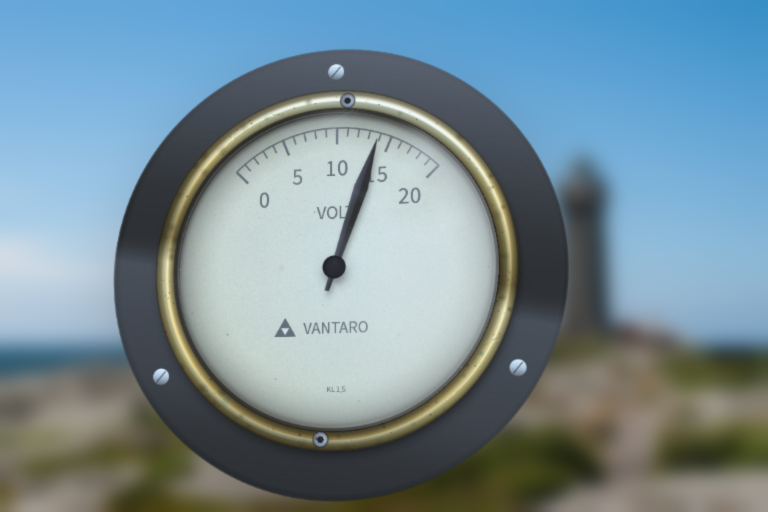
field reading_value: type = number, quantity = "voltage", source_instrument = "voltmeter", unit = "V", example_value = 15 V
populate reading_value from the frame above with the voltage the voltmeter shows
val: 14 V
